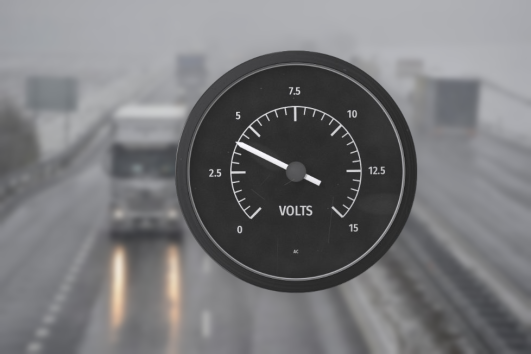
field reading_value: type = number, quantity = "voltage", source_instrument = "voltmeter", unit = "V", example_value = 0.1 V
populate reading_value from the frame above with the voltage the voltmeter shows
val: 4 V
